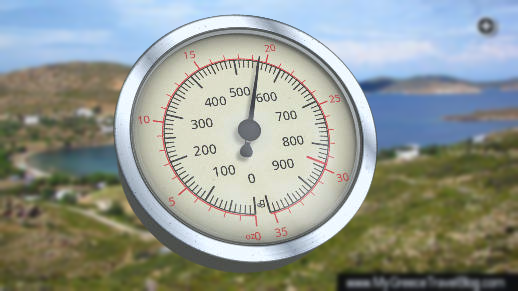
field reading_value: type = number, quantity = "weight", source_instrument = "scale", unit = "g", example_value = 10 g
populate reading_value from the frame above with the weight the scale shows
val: 550 g
